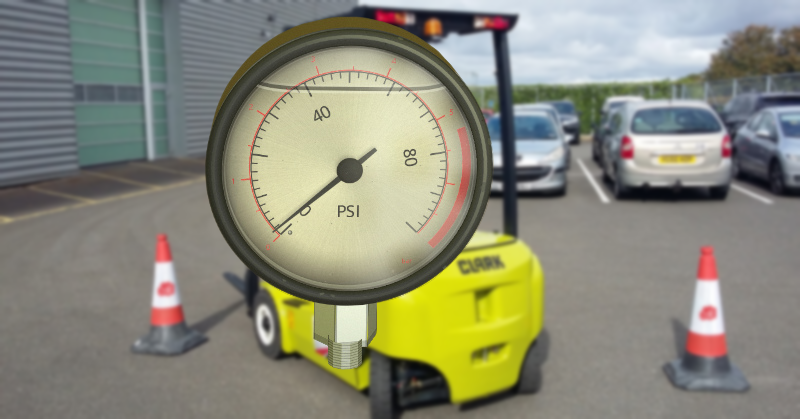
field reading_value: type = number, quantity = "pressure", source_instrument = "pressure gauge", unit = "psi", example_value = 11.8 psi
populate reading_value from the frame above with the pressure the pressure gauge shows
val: 2 psi
